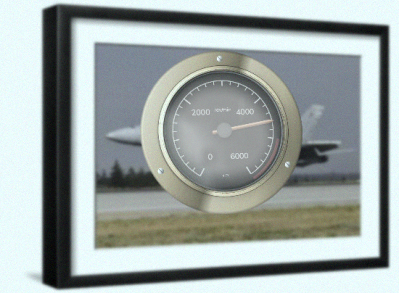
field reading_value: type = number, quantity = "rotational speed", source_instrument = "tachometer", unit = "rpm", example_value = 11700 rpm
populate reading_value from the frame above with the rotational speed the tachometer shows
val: 4600 rpm
